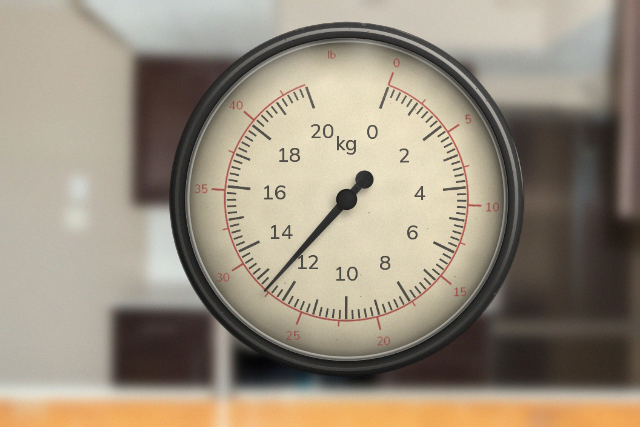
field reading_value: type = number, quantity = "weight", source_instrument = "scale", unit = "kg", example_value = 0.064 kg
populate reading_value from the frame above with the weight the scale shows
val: 12.6 kg
